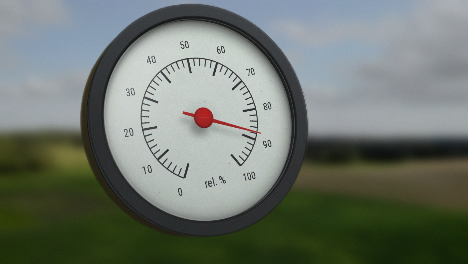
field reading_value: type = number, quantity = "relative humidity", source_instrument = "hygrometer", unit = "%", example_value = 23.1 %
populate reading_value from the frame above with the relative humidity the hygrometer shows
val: 88 %
